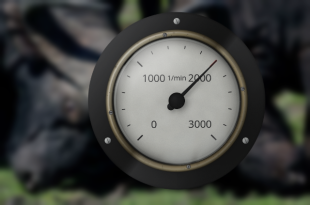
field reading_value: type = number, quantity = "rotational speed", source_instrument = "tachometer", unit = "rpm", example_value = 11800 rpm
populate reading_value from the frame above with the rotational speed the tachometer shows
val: 2000 rpm
